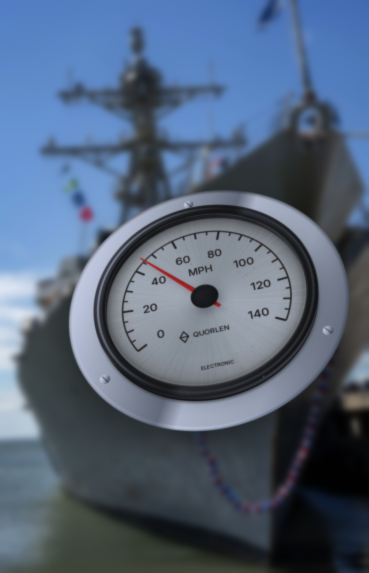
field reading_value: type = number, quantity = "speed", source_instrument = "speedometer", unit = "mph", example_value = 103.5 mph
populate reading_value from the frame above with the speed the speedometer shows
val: 45 mph
